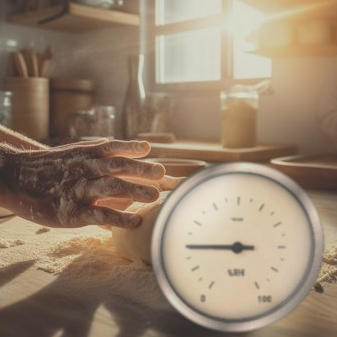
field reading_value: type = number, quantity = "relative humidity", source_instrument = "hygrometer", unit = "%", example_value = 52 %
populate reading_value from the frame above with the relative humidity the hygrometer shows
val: 20 %
